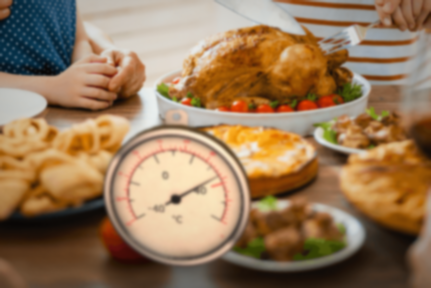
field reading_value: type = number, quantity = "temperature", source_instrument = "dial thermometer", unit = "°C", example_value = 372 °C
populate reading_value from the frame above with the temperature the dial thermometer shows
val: 35 °C
